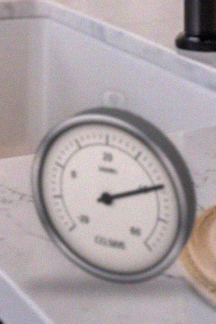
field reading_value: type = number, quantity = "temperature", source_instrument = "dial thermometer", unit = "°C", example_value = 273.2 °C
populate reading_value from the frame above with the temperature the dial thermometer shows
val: 40 °C
